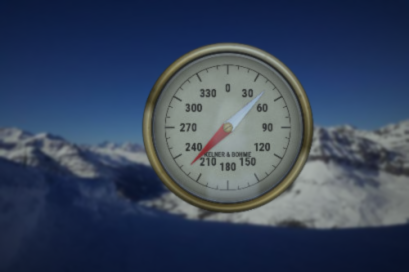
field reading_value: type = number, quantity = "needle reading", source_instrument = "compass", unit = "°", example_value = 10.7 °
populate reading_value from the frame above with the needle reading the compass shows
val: 225 °
